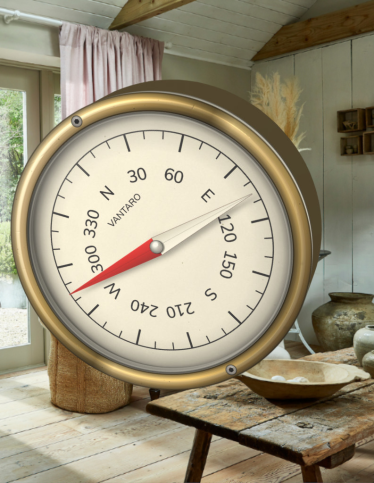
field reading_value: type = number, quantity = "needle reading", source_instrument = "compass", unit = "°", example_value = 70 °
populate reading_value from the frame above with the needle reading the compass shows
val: 285 °
